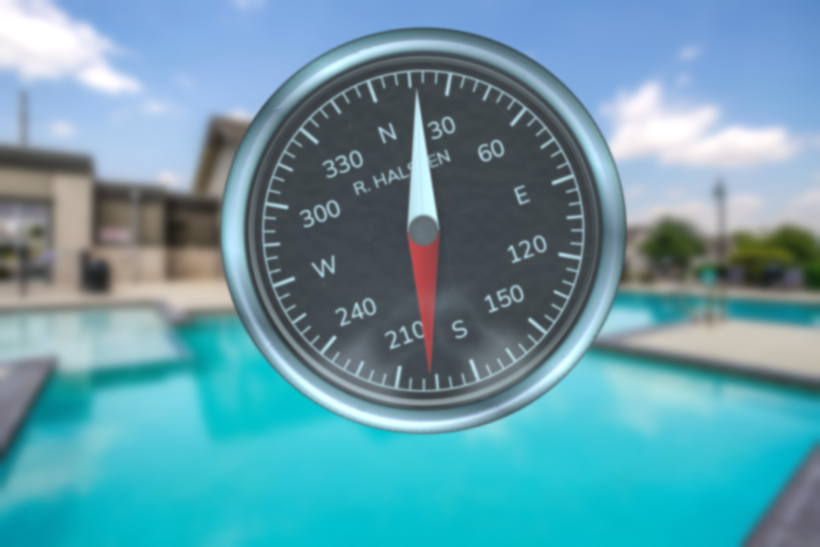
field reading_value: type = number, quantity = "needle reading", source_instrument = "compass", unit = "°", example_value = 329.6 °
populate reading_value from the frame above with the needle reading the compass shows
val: 197.5 °
